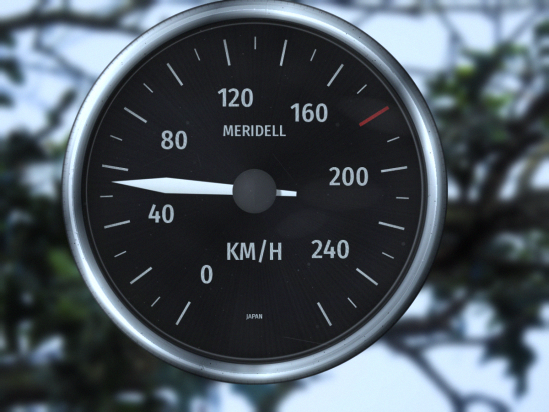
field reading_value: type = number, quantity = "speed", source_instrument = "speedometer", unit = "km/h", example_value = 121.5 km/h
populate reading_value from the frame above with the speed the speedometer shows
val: 55 km/h
